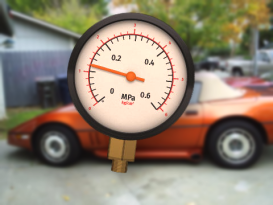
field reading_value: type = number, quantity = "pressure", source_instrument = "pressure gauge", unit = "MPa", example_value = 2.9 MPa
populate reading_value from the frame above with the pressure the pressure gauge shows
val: 0.12 MPa
